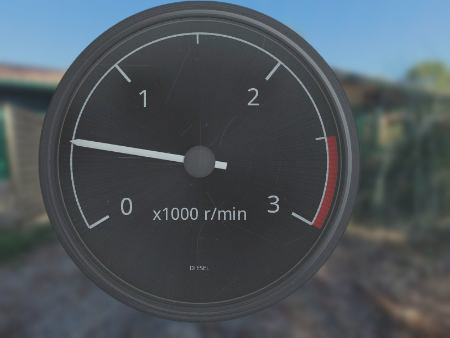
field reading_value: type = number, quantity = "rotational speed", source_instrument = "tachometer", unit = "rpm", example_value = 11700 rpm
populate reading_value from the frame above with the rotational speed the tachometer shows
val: 500 rpm
